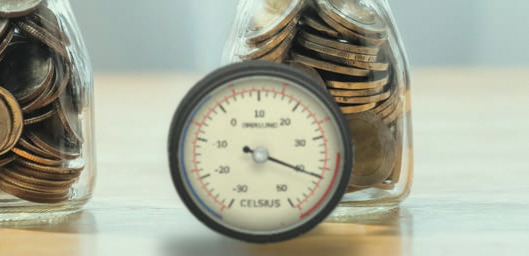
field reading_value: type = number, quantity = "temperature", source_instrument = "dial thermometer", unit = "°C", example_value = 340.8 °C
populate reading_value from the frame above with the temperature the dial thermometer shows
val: 40 °C
